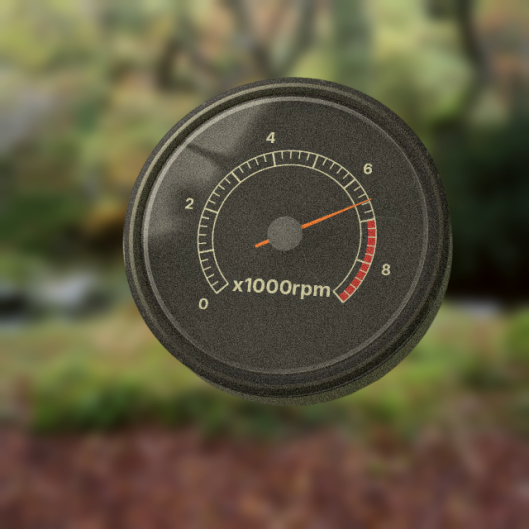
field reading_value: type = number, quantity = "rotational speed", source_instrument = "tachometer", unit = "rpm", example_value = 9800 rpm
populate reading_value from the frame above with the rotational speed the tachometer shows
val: 6600 rpm
